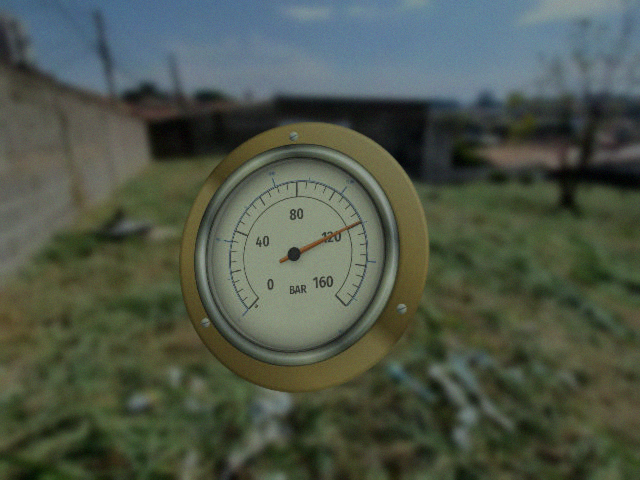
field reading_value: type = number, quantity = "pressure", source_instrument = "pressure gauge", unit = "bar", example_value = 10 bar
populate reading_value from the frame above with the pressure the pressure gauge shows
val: 120 bar
